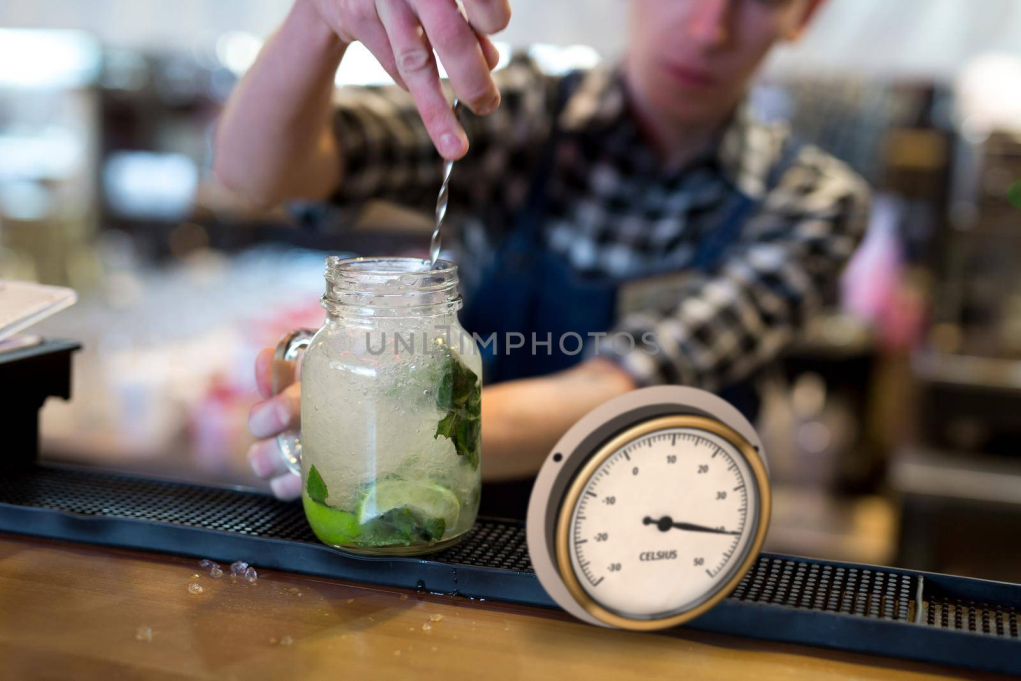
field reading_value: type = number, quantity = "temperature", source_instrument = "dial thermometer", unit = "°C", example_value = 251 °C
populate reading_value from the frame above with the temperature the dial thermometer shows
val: 40 °C
